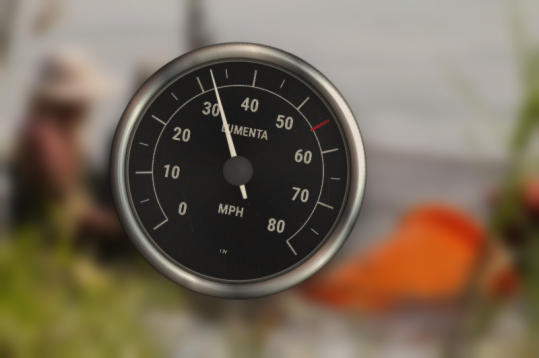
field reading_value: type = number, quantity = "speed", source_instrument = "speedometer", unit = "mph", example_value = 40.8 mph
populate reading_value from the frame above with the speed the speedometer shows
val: 32.5 mph
